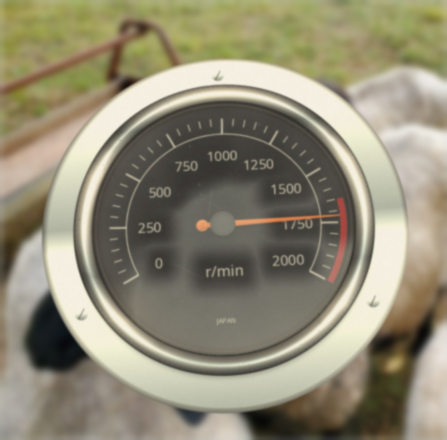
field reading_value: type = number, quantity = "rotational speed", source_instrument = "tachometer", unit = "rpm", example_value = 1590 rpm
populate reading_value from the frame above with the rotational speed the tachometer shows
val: 1725 rpm
